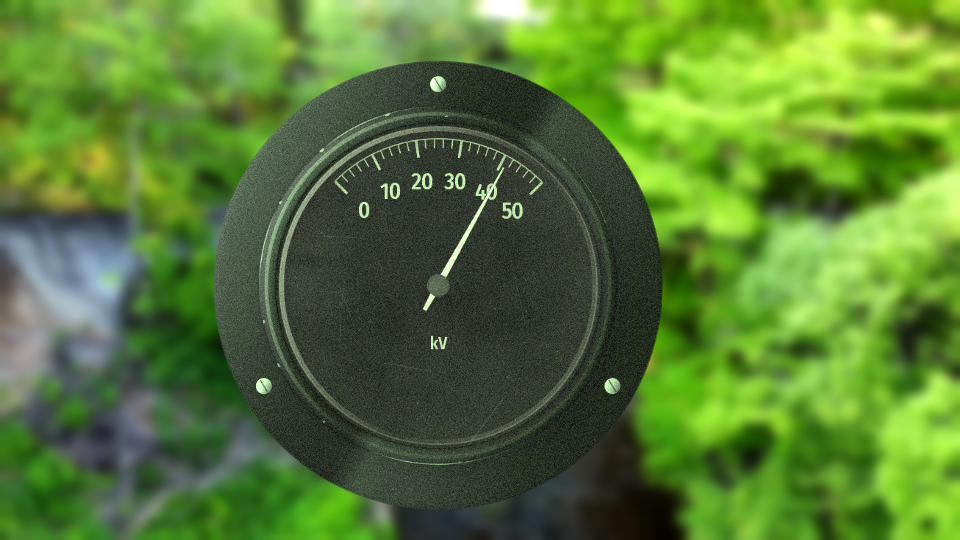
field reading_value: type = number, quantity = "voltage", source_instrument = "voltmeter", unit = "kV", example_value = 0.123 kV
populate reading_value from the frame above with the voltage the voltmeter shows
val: 41 kV
